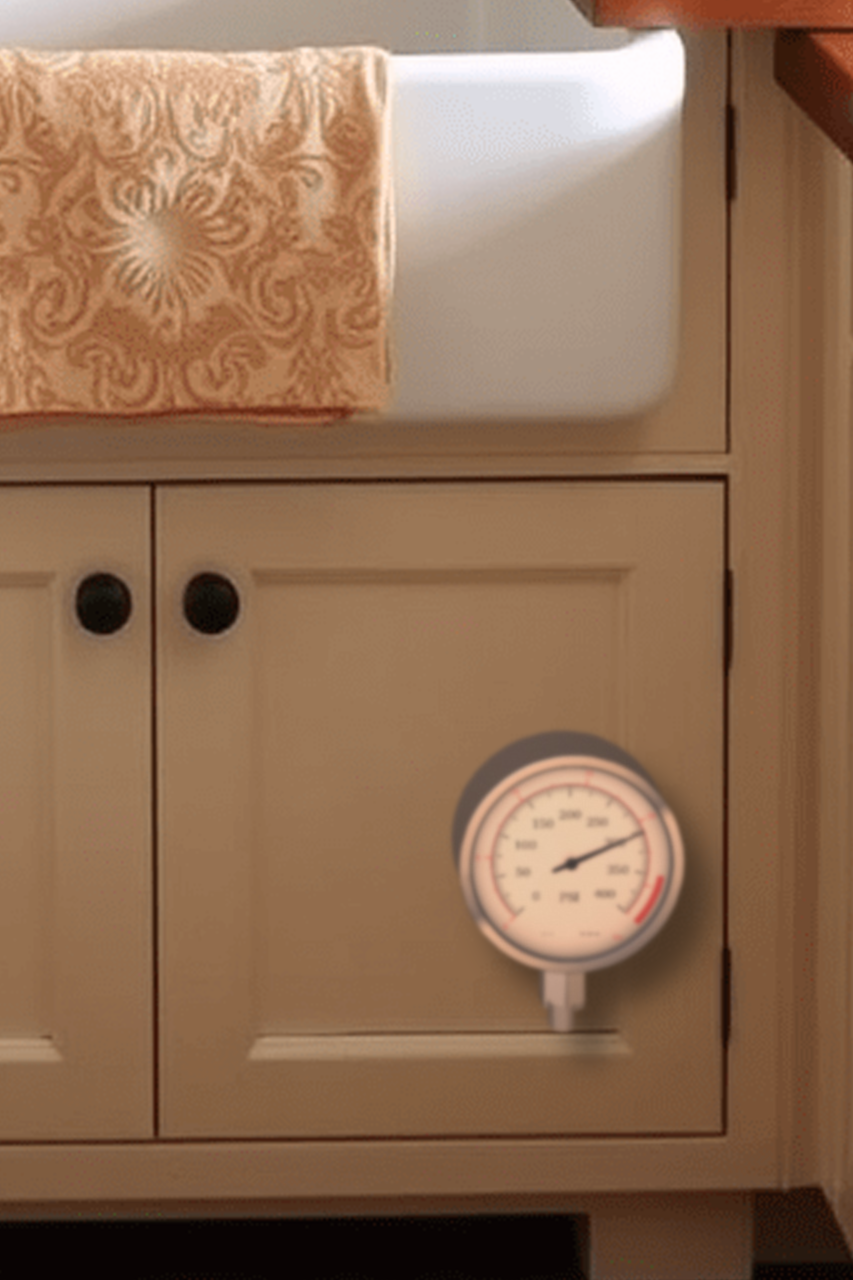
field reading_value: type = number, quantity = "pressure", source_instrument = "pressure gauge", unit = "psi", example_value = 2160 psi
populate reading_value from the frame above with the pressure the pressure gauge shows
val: 300 psi
